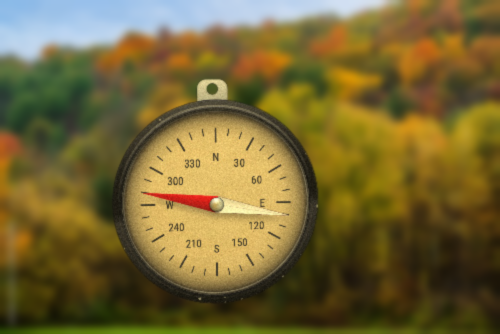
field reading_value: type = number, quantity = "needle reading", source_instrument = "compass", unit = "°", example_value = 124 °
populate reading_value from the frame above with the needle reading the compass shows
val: 280 °
